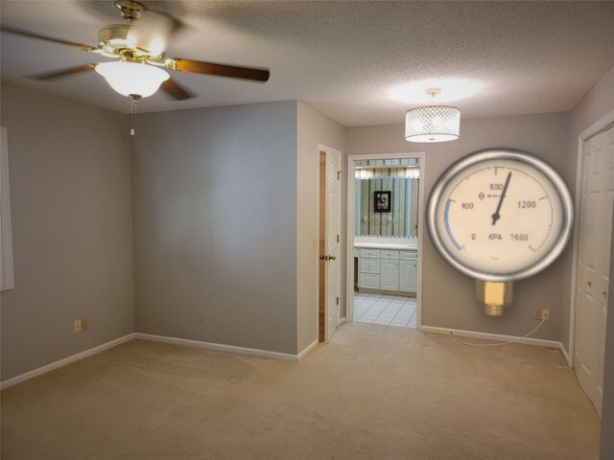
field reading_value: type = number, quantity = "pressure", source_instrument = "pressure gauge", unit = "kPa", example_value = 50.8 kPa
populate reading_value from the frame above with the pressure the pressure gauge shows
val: 900 kPa
